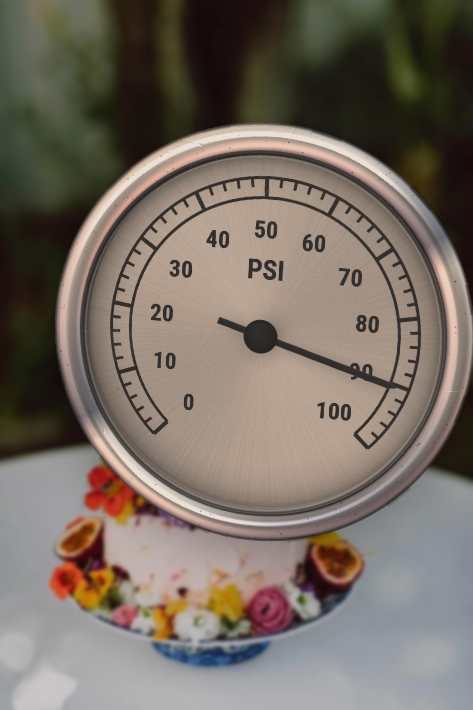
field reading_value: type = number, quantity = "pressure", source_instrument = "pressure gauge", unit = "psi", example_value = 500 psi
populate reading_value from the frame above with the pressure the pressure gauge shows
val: 90 psi
